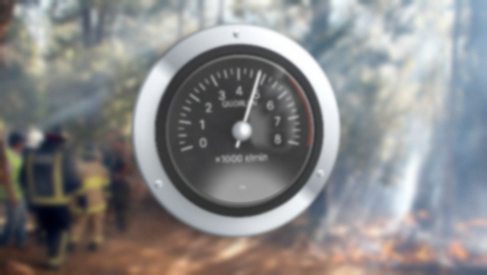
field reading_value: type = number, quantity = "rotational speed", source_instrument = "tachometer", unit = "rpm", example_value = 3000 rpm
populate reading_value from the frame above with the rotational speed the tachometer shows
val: 4750 rpm
